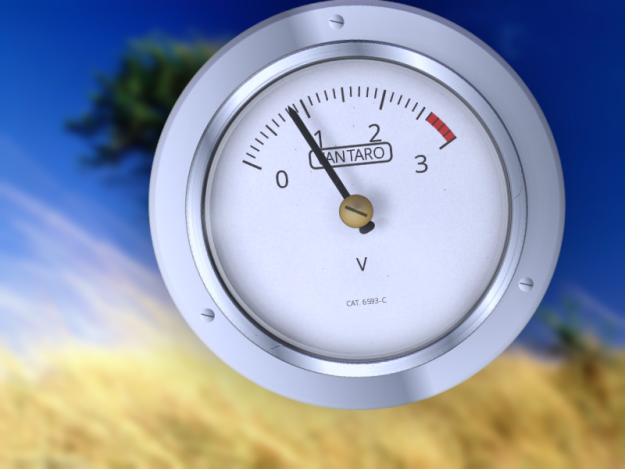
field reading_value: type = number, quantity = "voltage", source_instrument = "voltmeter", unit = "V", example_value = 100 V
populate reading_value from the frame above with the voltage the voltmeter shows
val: 0.85 V
